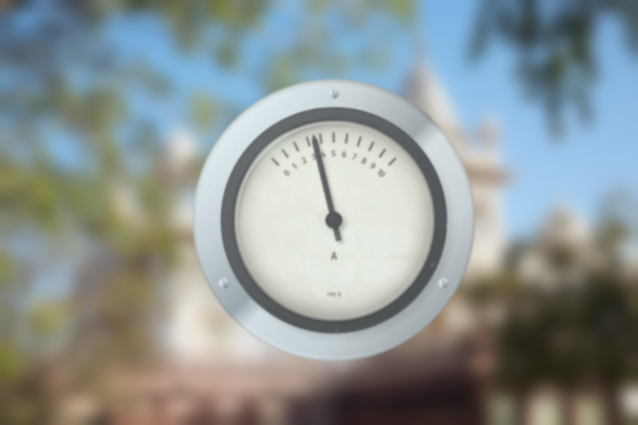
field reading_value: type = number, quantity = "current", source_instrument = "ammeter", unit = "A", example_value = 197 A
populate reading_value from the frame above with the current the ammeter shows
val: 3.5 A
